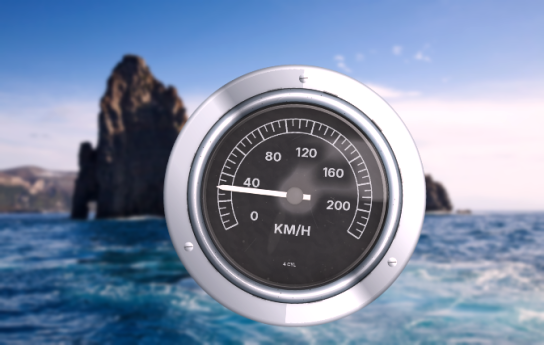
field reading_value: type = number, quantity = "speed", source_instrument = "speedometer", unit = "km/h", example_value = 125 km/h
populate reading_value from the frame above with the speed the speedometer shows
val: 30 km/h
